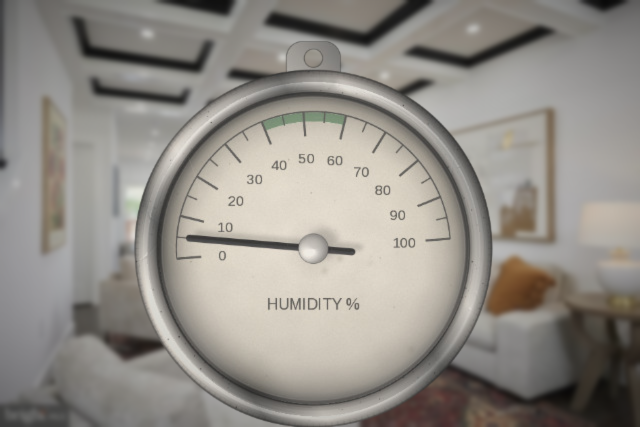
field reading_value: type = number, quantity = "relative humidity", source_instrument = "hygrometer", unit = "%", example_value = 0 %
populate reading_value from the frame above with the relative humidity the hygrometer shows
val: 5 %
